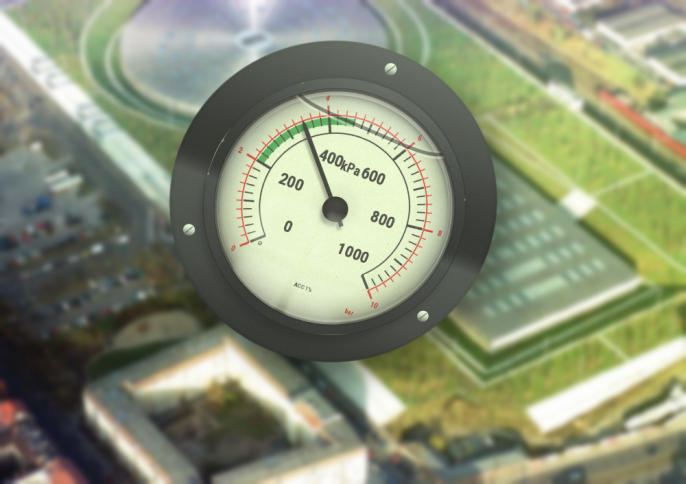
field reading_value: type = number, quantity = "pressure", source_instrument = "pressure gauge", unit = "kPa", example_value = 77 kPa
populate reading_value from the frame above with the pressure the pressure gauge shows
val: 340 kPa
